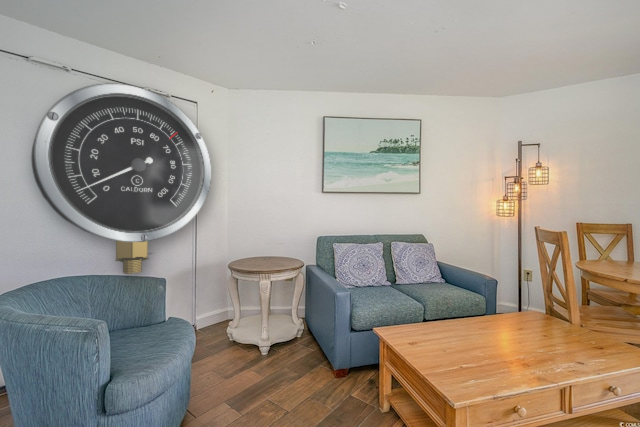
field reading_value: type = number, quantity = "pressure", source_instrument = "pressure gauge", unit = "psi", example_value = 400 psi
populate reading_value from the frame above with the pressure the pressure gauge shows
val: 5 psi
